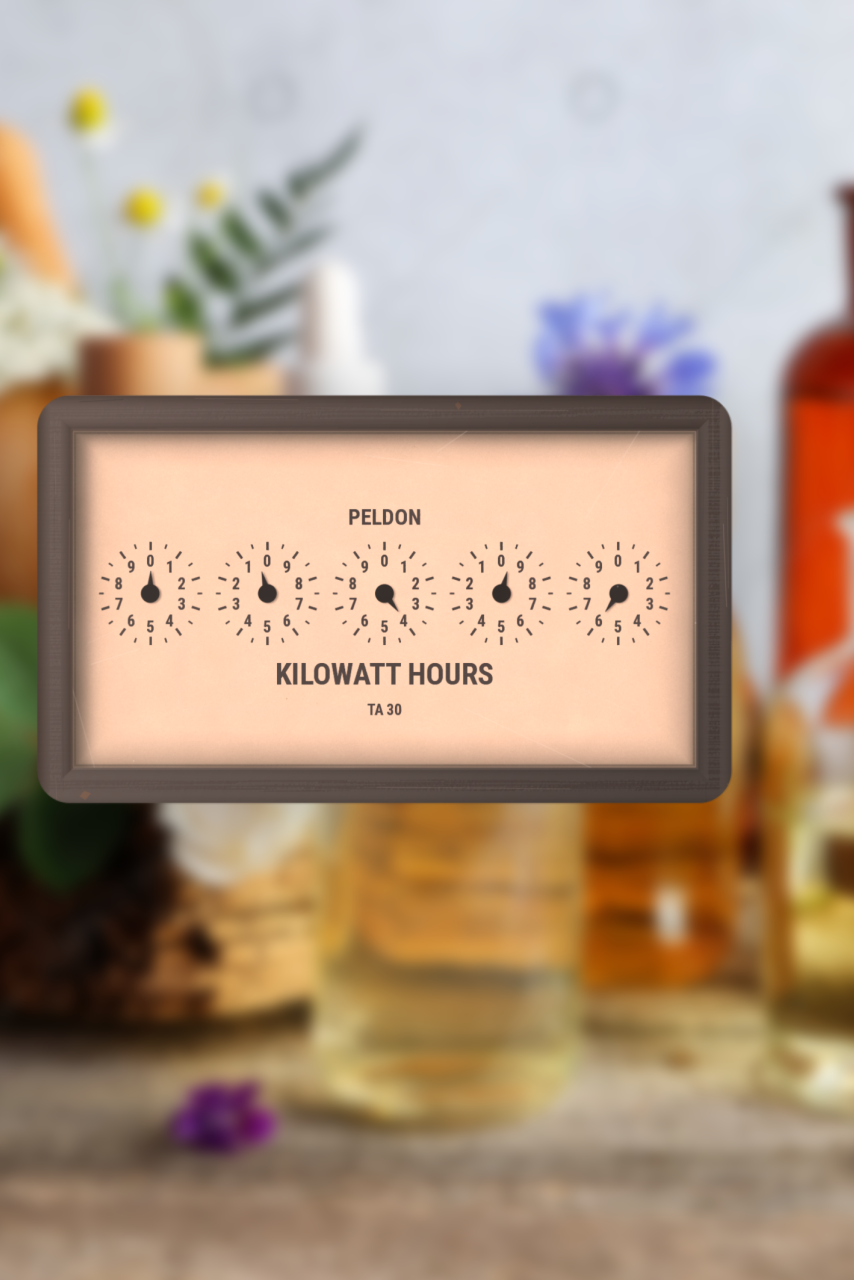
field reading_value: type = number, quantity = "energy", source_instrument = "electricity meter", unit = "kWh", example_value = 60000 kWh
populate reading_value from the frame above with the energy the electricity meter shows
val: 396 kWh
